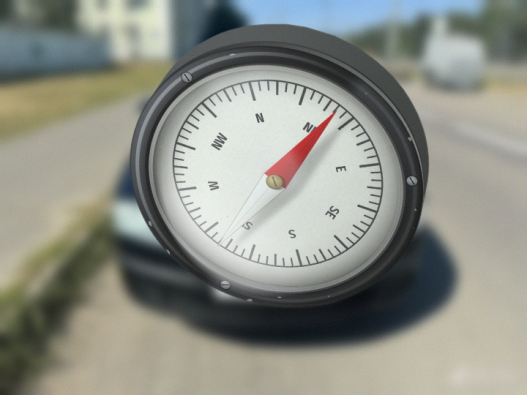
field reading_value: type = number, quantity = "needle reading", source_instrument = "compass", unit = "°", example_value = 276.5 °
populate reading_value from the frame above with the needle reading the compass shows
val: 50 °
